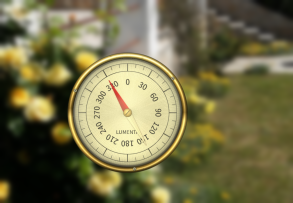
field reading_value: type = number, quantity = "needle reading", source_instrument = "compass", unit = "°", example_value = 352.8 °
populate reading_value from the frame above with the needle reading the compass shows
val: 330 °
